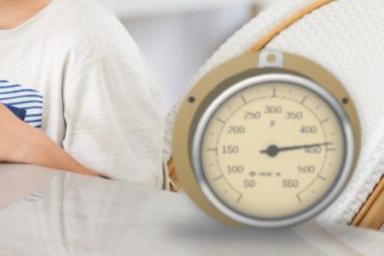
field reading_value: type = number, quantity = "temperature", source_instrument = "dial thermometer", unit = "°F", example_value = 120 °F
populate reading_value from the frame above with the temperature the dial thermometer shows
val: 437.5 °F
